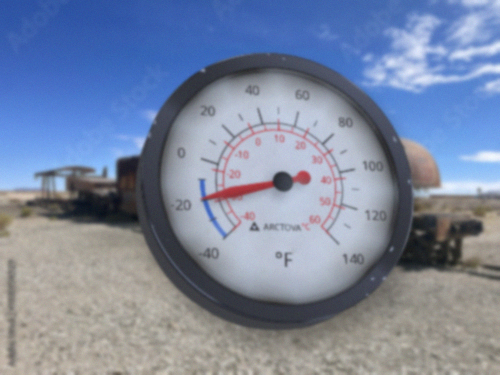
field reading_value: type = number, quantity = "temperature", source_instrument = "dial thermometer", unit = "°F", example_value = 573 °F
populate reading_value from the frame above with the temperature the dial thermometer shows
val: -20 °F
